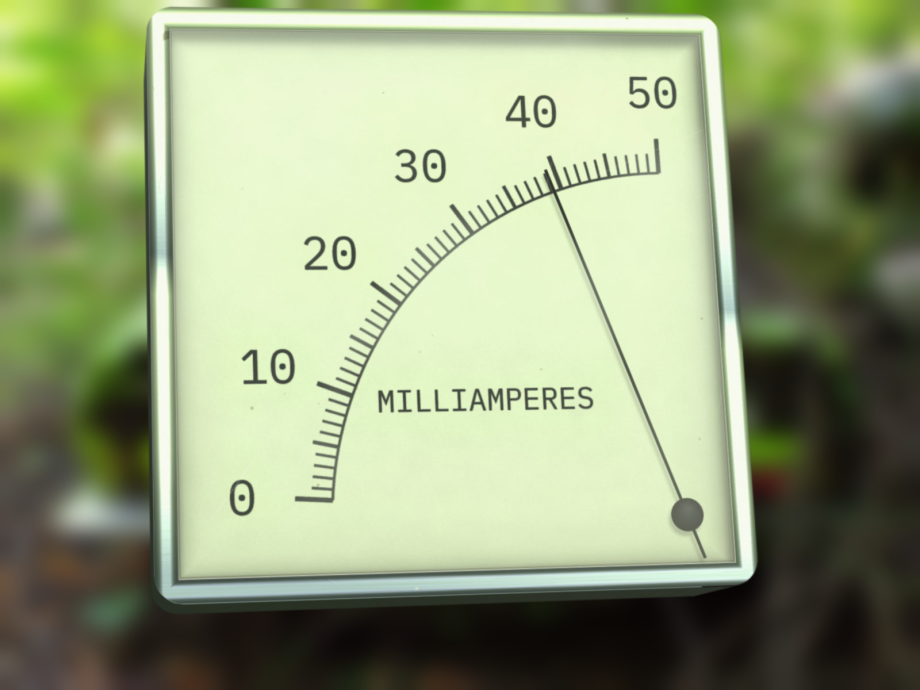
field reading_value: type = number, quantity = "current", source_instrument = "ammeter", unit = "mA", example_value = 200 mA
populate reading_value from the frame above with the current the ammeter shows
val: 39 mA
